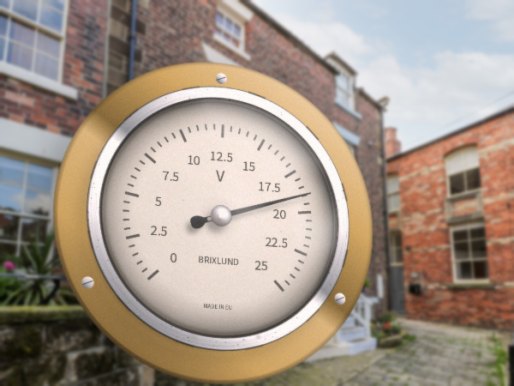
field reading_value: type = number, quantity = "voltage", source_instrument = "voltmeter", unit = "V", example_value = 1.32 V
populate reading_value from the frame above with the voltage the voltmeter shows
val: 19 V
